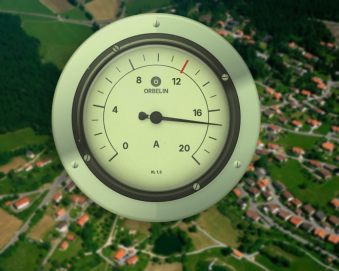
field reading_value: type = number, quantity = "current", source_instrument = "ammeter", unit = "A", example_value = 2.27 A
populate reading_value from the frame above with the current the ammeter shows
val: 17 A
